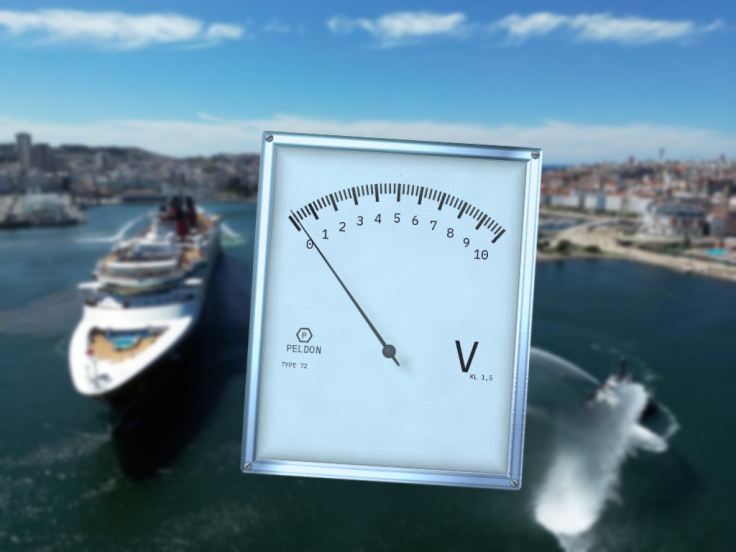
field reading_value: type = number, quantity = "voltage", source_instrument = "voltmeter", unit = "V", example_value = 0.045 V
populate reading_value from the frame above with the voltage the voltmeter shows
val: 0.2 V
